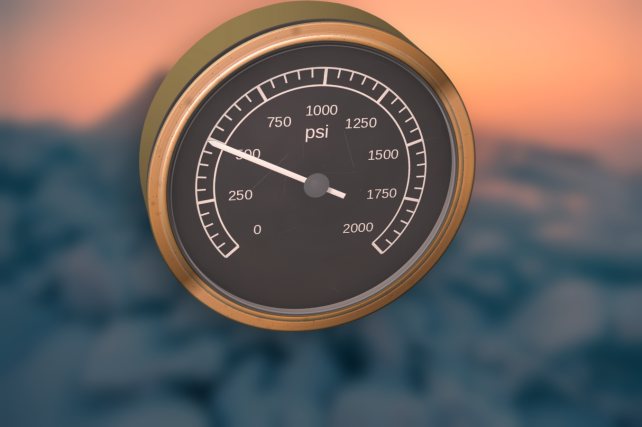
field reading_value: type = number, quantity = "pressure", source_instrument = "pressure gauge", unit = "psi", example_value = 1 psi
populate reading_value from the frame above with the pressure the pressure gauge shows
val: 500 psi
